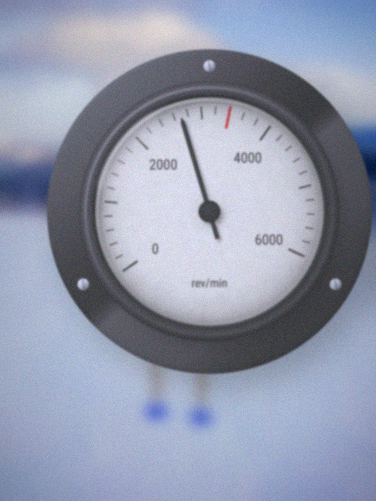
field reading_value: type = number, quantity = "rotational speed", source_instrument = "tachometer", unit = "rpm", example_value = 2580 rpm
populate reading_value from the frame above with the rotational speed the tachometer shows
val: 2700 rpm
